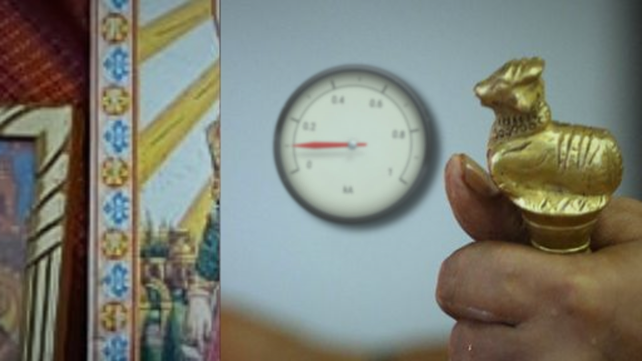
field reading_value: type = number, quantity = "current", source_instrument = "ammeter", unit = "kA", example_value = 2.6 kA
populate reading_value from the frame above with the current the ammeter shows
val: 0.1 kA
